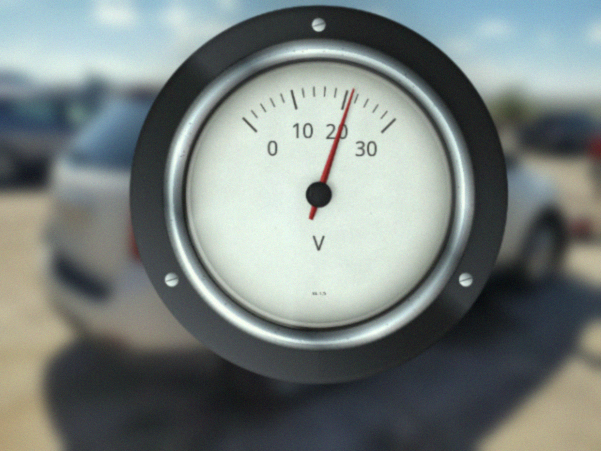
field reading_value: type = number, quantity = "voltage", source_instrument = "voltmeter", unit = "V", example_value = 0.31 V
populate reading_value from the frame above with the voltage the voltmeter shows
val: 21 V
